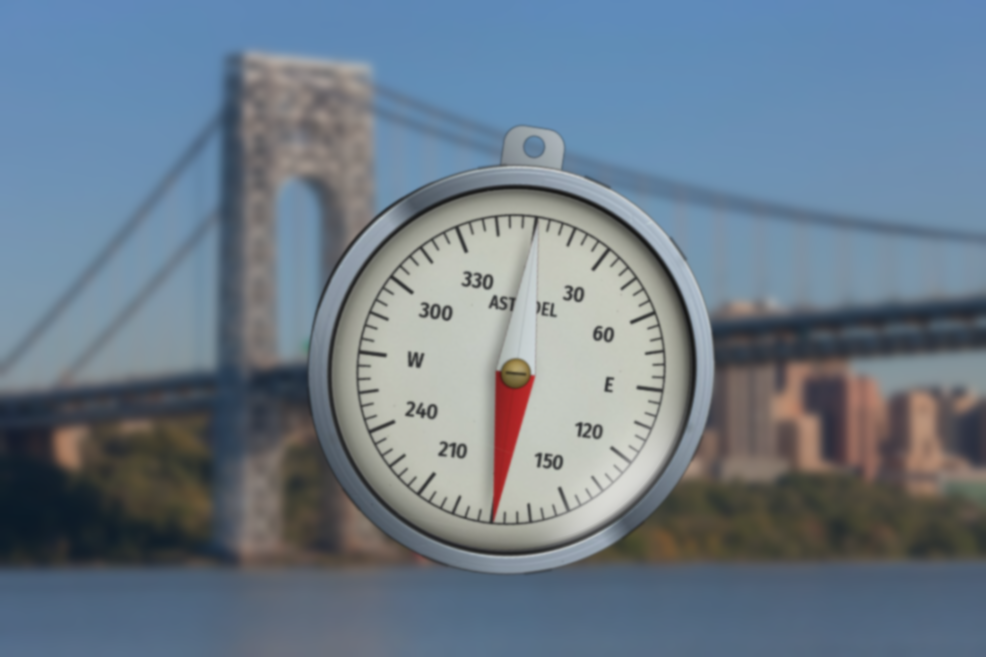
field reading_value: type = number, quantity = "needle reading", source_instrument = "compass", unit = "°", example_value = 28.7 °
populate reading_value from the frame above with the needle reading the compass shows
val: 180 °
